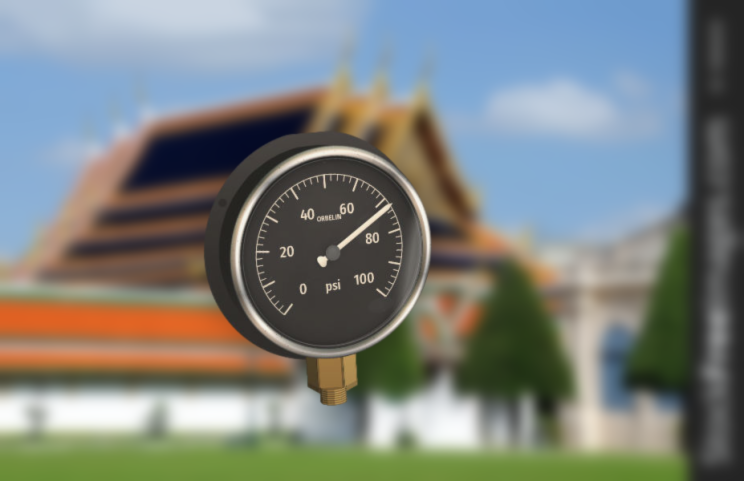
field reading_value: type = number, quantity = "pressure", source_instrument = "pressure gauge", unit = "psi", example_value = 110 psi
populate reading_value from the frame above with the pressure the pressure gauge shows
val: 72 psi
